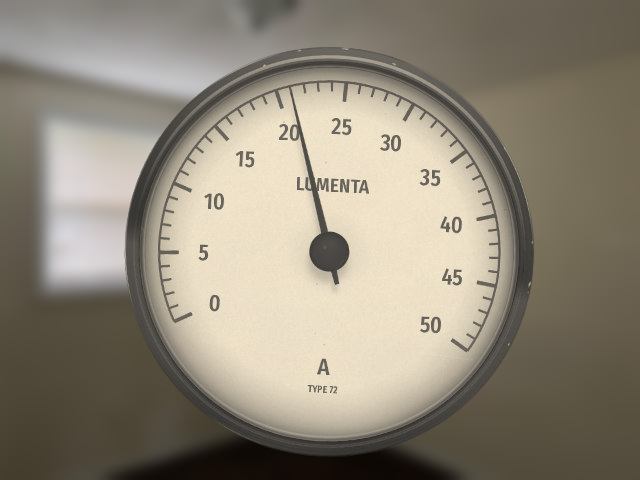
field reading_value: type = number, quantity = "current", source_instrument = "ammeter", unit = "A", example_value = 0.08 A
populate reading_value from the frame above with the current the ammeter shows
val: 21 A
